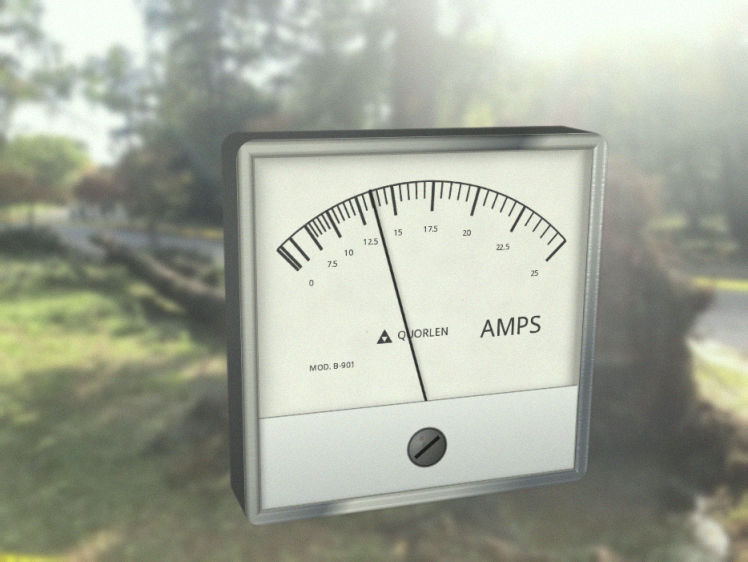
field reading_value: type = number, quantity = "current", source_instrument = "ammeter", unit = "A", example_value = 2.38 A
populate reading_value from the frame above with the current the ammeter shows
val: 13.5 A
